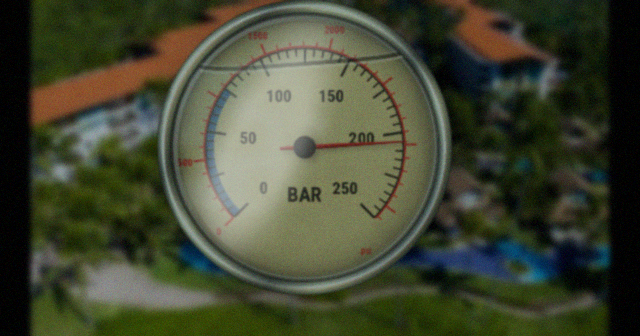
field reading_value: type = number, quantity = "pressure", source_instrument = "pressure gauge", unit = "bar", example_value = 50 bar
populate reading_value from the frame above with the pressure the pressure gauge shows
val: 205 bar
